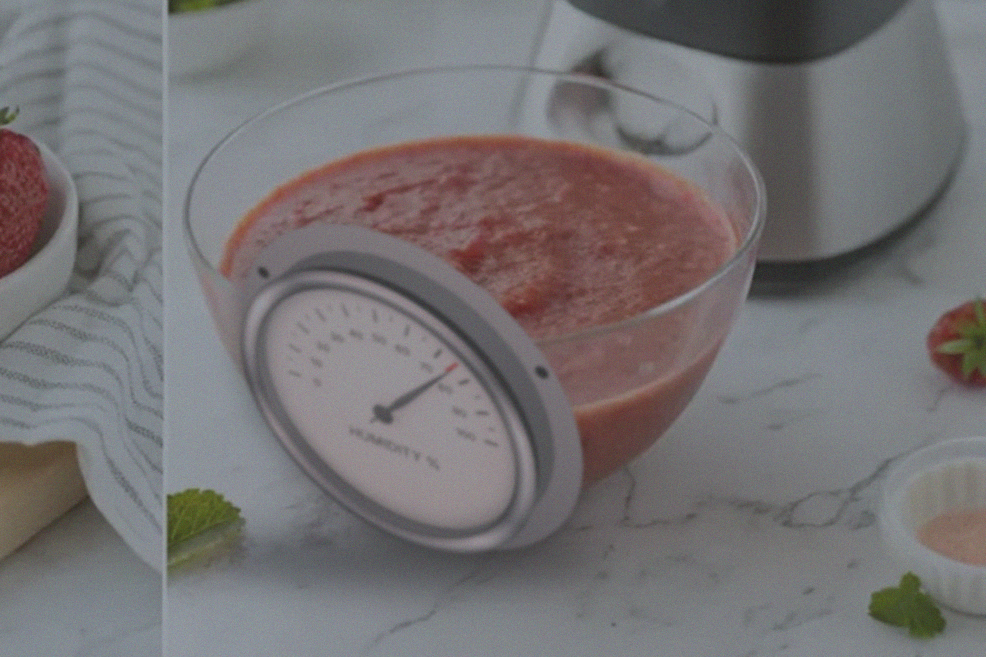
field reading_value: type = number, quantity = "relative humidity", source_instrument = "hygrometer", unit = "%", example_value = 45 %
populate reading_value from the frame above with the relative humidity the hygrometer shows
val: 75 %
